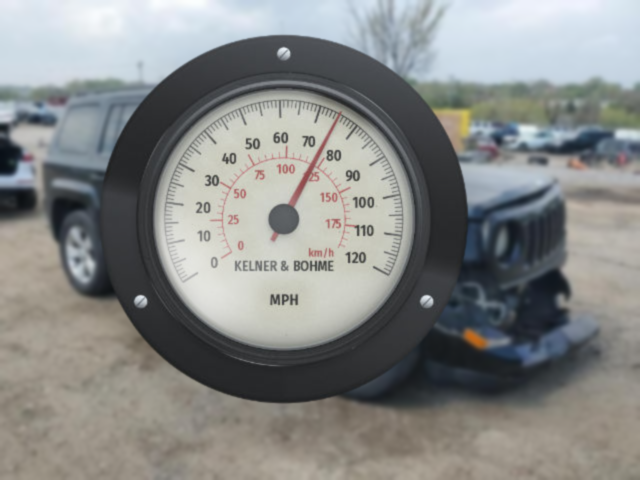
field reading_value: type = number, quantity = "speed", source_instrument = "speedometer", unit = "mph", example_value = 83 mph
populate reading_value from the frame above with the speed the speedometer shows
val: 75 mph
